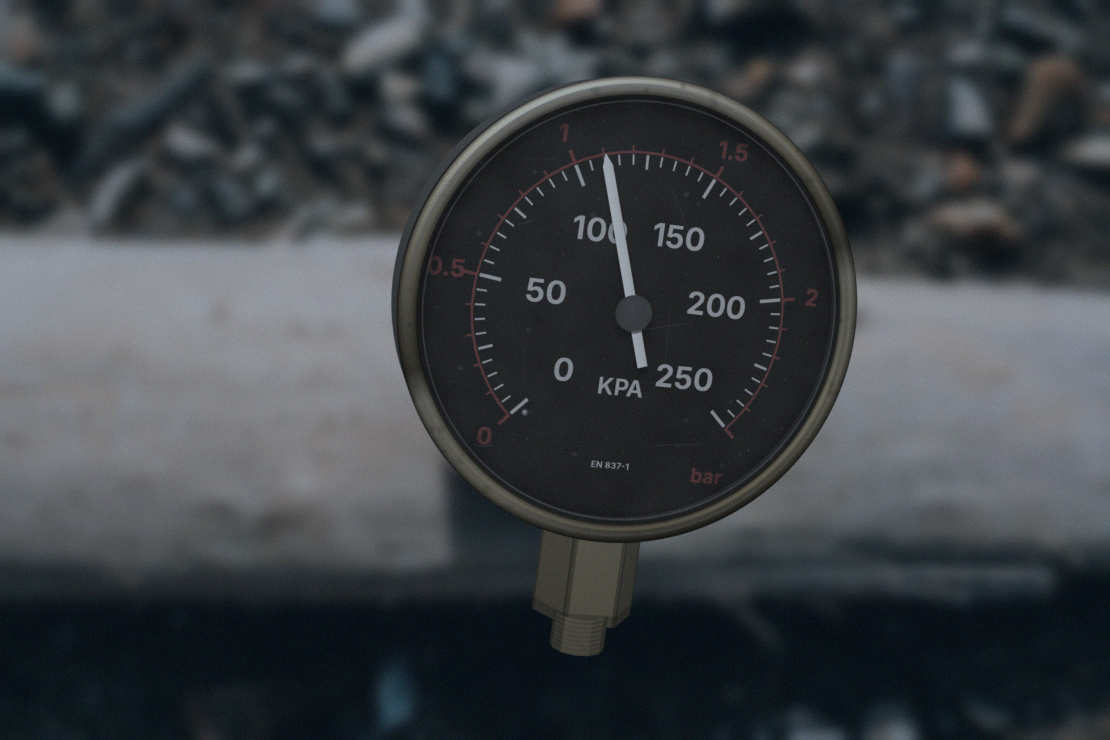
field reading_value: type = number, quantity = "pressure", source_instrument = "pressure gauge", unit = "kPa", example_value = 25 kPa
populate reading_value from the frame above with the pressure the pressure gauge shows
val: 110 kPa
